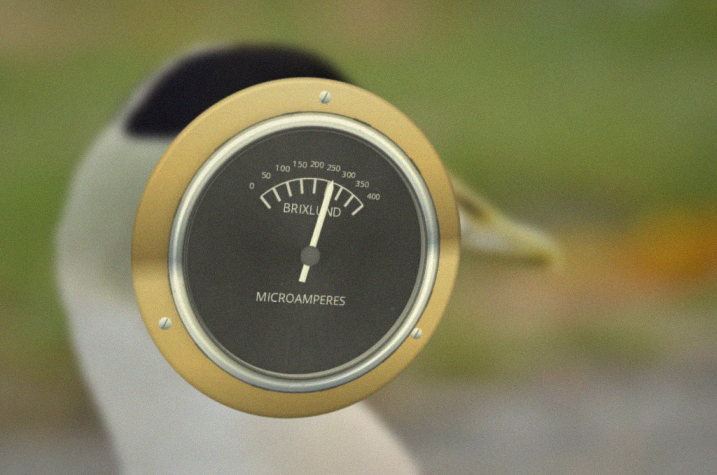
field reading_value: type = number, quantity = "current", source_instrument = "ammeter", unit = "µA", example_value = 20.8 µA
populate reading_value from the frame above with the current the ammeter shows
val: 250 µA
